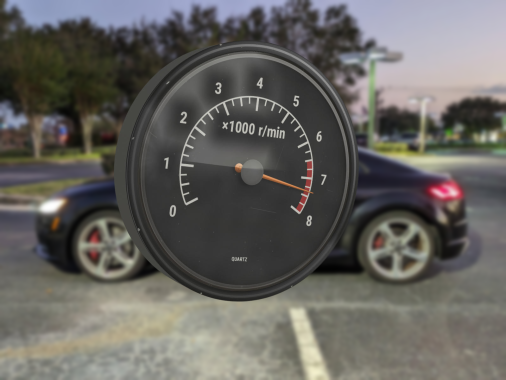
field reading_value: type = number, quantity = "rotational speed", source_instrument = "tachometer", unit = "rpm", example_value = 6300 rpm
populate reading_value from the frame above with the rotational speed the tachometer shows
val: 7375 rpm
